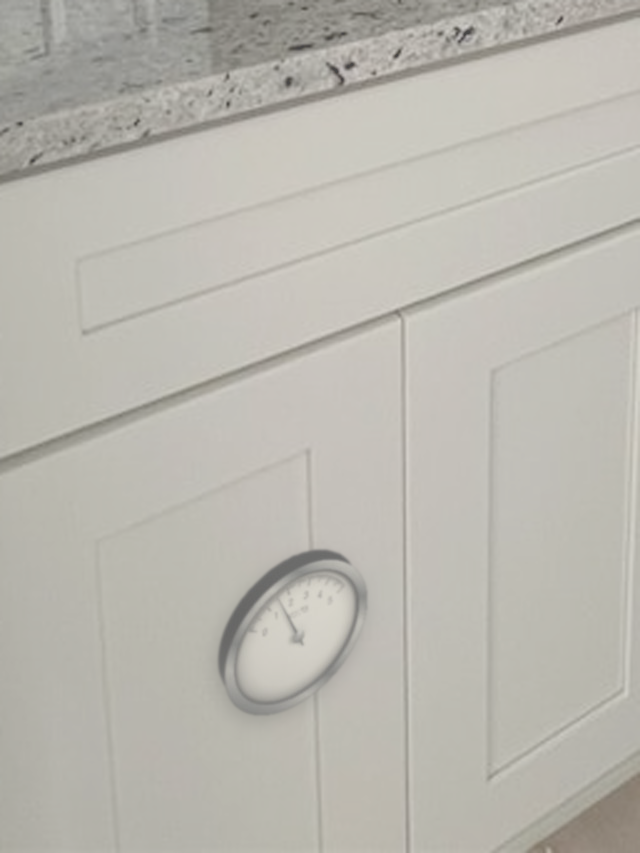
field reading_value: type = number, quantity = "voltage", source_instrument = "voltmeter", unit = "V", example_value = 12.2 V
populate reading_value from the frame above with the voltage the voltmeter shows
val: 1.5 V
